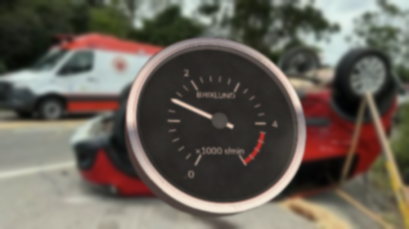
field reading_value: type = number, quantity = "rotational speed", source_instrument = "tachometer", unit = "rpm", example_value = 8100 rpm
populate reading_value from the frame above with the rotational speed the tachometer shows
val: 1400 rpm
